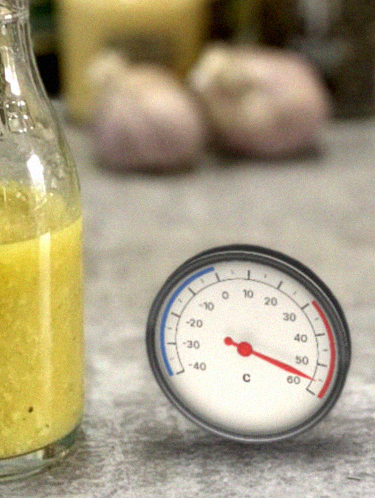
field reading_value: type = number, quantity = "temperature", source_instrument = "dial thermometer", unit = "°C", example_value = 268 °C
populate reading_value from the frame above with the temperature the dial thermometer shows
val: 55 °C
